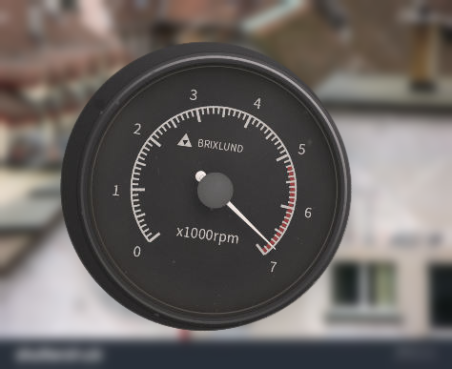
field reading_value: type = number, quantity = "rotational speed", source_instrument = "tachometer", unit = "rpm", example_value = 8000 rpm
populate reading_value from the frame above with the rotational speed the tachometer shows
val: 6800 rpm
